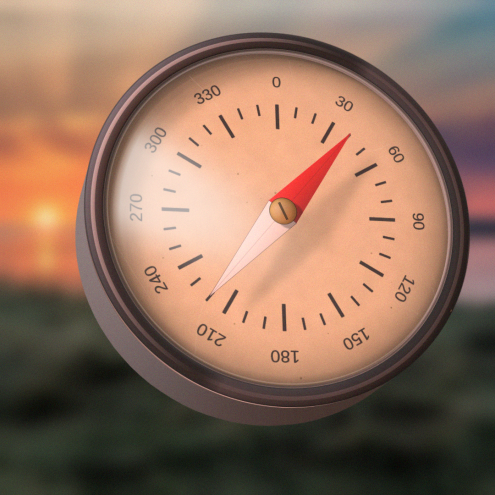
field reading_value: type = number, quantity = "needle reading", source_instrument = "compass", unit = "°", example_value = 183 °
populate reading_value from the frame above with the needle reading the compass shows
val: 40 °
